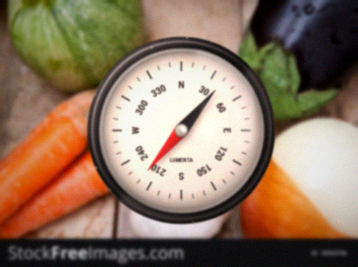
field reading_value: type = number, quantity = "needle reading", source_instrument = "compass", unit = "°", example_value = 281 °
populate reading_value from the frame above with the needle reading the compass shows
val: 220 °
